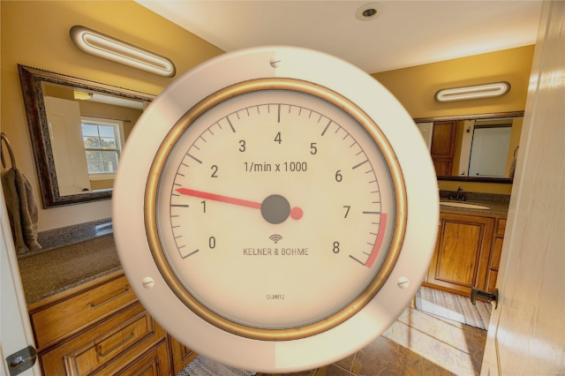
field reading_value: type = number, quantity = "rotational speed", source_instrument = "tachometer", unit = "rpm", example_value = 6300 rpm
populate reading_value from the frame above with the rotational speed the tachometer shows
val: 1300 rpm
